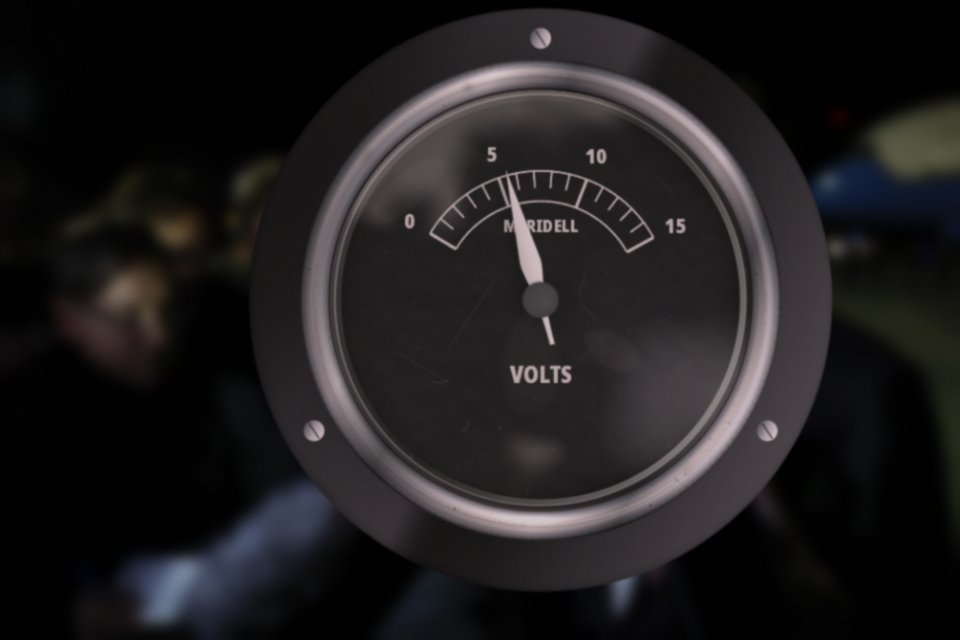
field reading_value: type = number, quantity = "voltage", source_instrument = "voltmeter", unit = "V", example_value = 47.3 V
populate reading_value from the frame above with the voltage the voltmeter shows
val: 5.5 V
